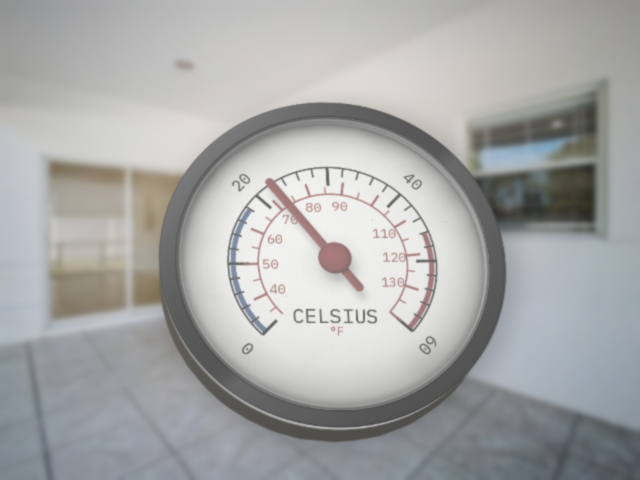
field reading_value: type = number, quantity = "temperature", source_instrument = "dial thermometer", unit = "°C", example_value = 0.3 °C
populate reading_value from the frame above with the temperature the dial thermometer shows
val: 22 °C
